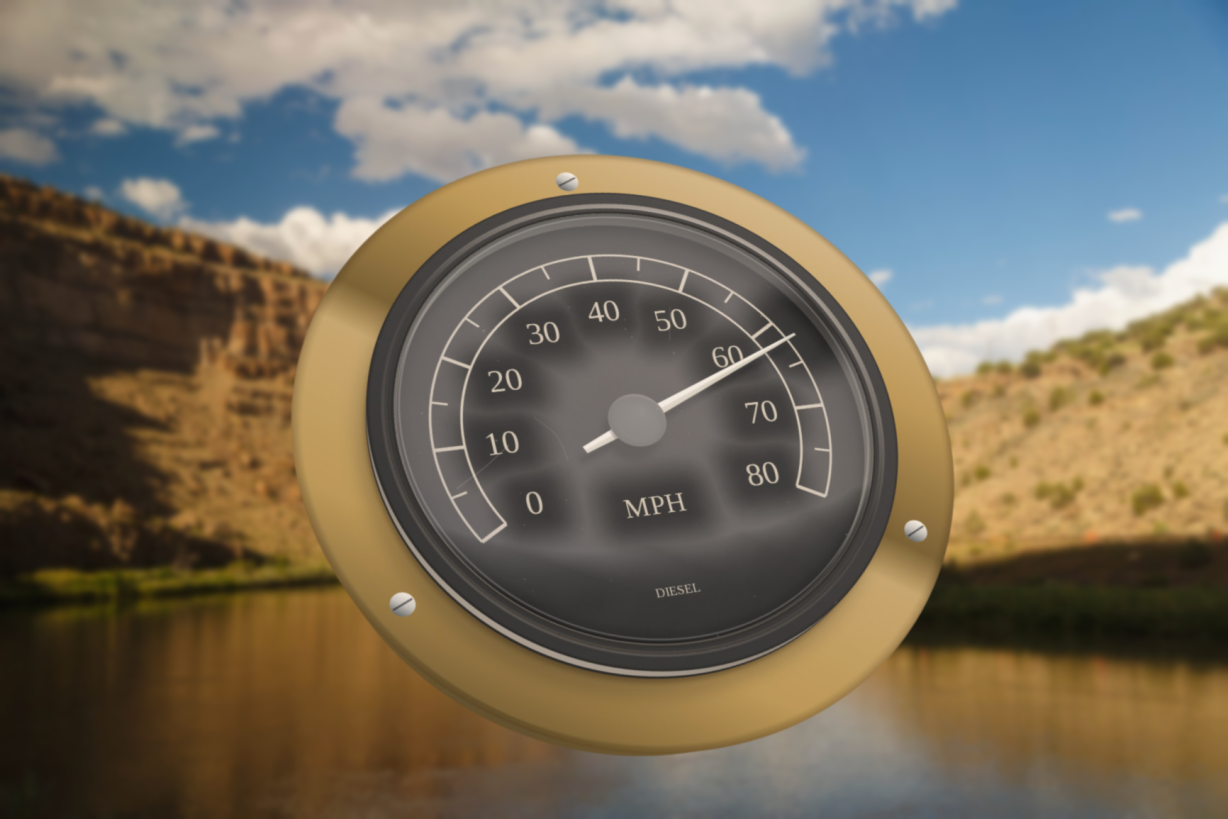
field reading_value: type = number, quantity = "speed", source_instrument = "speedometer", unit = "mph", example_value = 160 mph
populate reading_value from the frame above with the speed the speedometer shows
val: 62.5 mph
